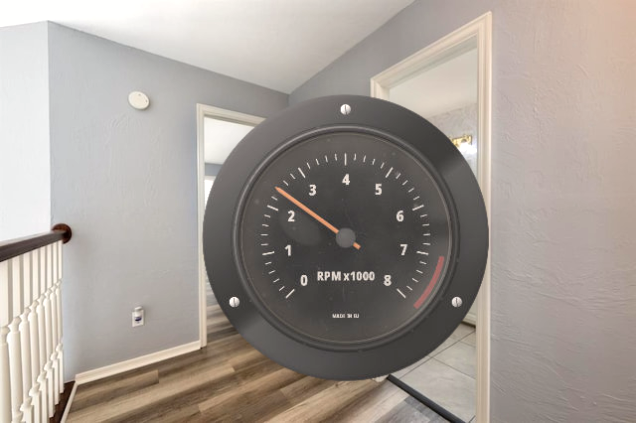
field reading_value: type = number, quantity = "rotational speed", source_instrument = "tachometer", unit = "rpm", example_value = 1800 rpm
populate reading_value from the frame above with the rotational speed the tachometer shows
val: 2400 rpm
